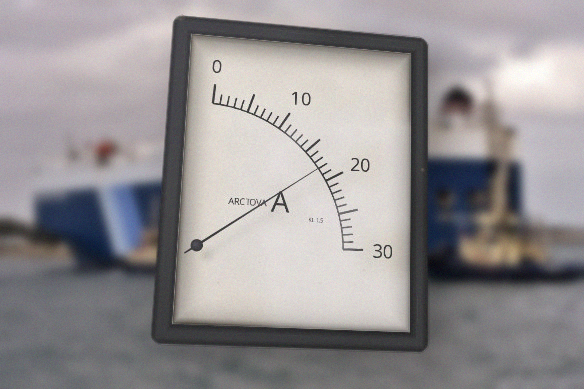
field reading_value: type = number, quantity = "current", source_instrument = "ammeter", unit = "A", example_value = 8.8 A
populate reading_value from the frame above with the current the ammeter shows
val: 18 A
